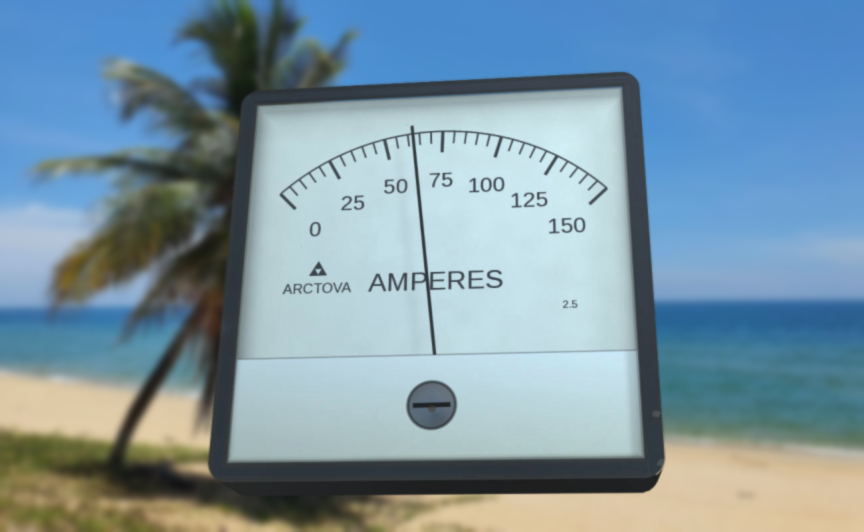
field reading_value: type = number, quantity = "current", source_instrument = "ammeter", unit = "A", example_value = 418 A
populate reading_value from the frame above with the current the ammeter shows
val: 62.5 A
